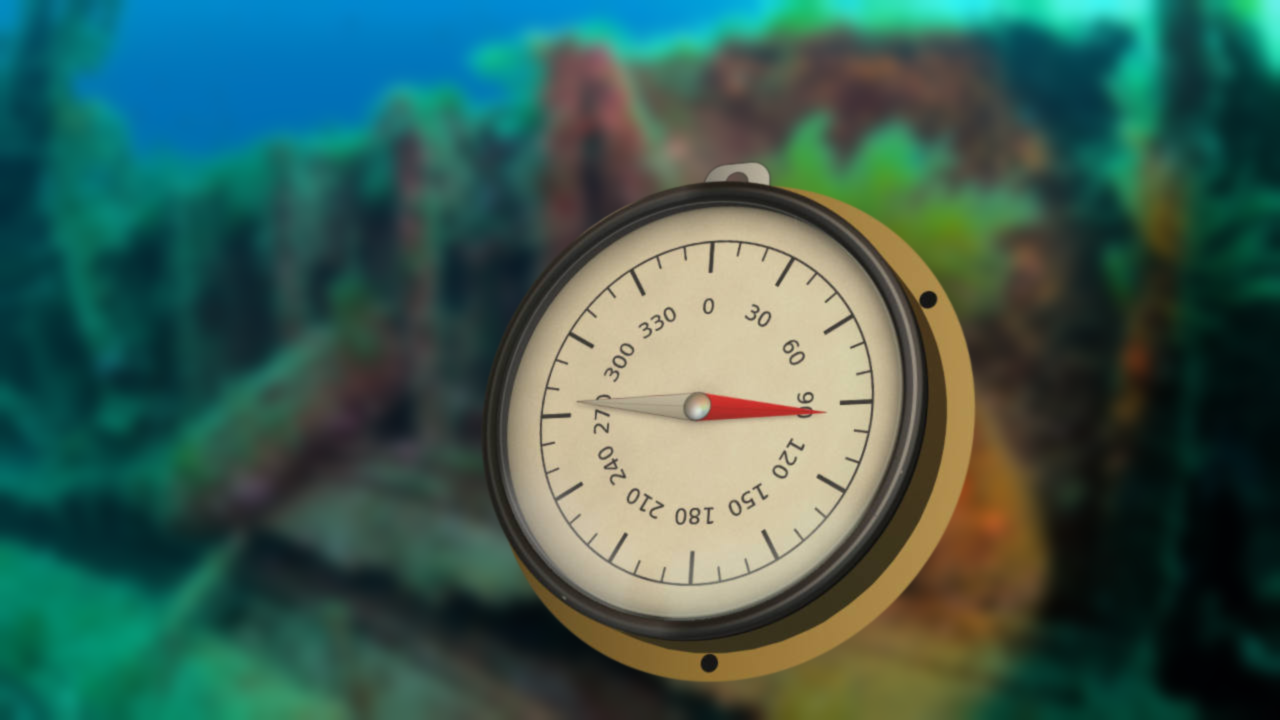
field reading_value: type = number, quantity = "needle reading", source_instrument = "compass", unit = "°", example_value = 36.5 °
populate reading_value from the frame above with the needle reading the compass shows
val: 95 °
